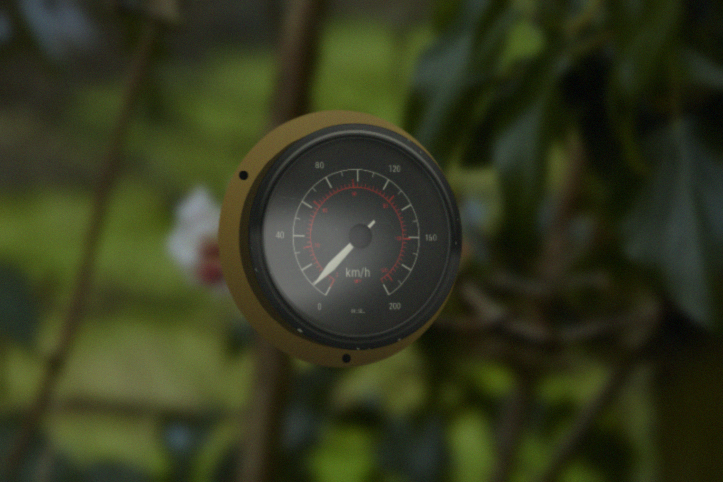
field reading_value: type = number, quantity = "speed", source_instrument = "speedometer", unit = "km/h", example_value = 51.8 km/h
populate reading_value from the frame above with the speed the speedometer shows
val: 10 km/h
